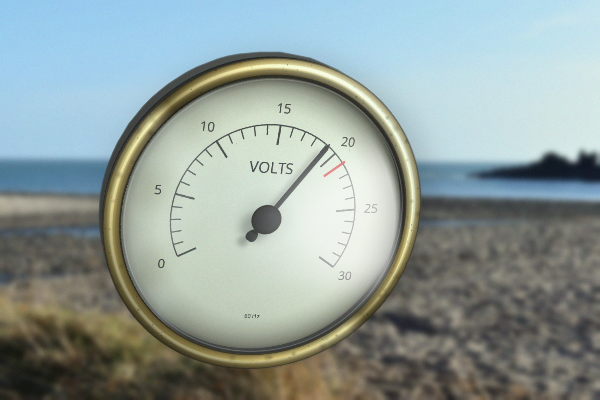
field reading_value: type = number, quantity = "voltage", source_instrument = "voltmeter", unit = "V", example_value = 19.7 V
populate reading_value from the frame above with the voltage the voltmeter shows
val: 19 V
